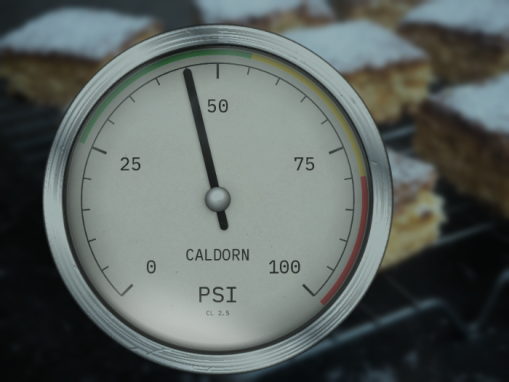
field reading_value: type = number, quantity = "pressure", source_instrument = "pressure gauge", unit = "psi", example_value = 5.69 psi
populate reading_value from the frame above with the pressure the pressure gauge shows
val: 45 psi
